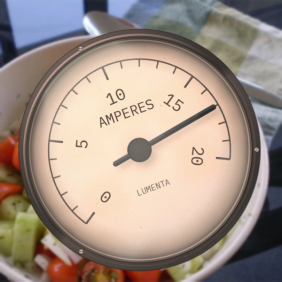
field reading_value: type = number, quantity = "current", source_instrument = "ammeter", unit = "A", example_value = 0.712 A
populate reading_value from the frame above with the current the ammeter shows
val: 17 A
